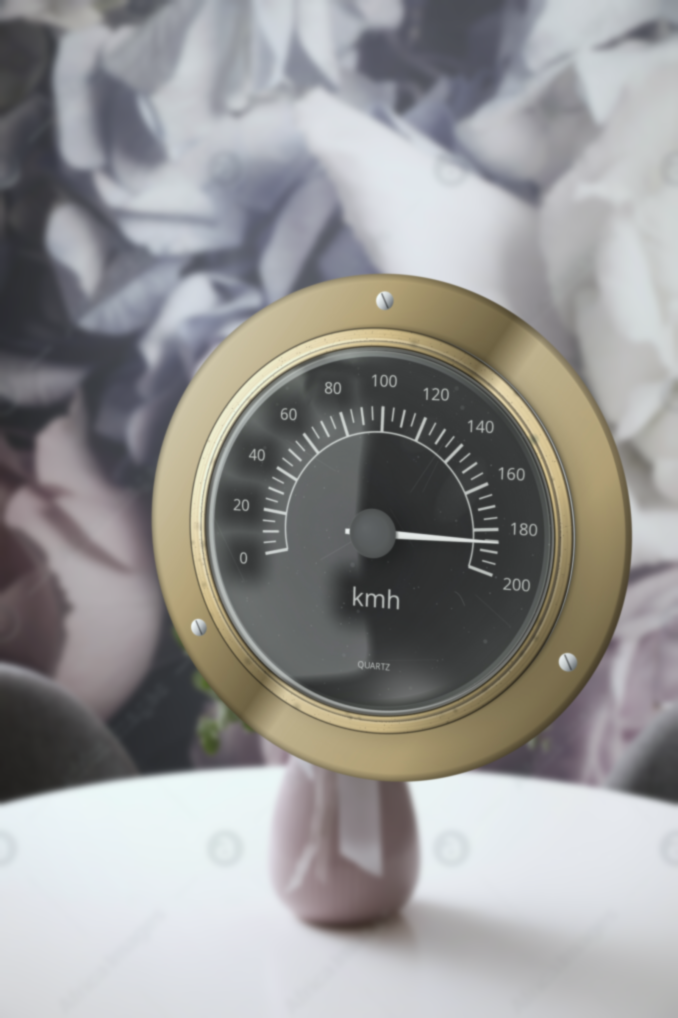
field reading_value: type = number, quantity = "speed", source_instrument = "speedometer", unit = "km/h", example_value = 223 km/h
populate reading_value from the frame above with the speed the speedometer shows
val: 185 km/h
